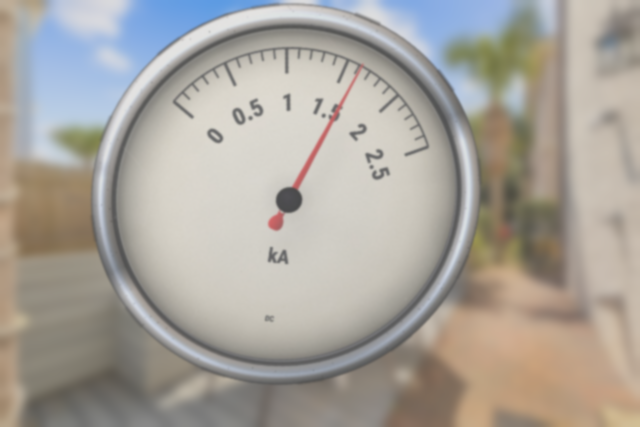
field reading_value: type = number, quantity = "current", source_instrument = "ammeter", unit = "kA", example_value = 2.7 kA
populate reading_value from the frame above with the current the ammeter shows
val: 1.6 kA
